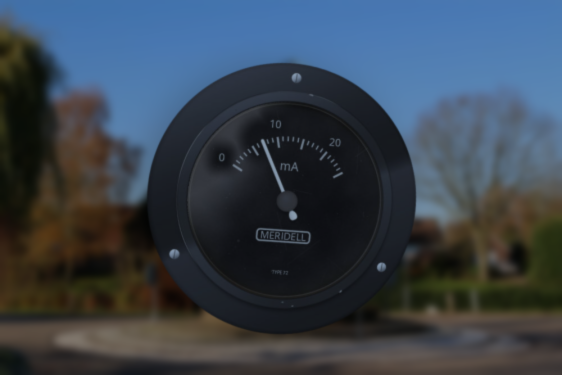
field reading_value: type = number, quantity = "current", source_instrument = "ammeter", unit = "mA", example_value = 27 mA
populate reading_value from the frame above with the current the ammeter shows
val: 7 mA
